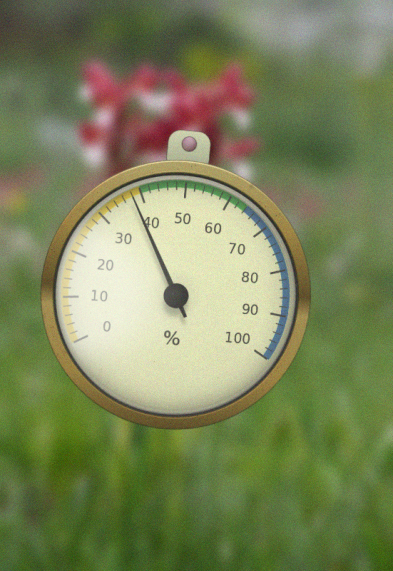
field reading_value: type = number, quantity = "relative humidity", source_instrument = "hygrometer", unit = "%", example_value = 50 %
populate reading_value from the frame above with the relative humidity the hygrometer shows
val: 38 %
